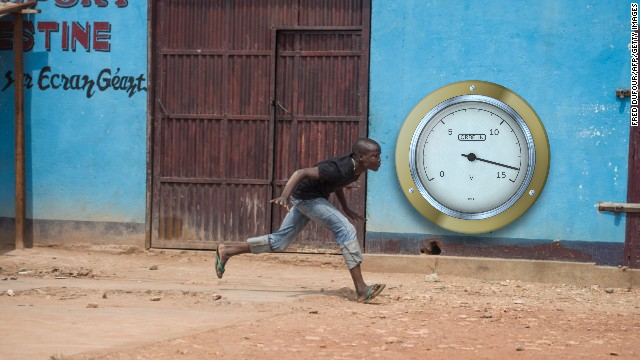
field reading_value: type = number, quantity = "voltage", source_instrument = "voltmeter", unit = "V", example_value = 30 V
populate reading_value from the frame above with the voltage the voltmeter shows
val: 14 V
